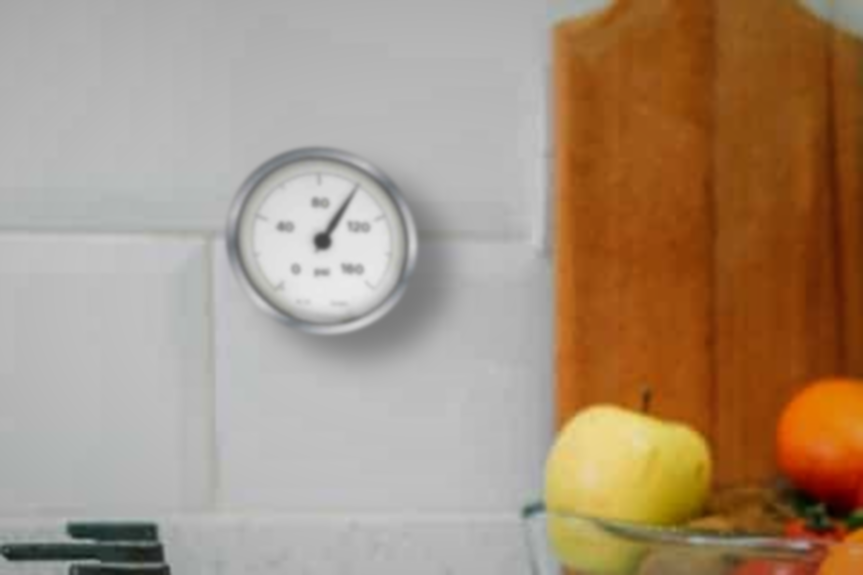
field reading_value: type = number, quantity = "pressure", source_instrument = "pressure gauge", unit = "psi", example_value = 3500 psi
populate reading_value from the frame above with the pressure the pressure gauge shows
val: 100 psi
